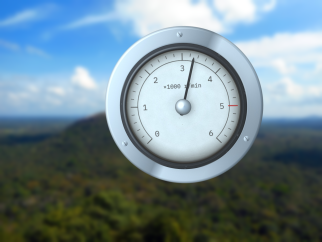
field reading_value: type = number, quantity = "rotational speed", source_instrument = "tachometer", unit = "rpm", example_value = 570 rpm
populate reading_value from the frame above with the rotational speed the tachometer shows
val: 3300 rpm
